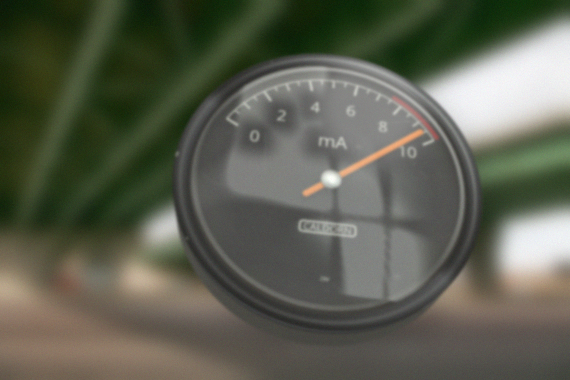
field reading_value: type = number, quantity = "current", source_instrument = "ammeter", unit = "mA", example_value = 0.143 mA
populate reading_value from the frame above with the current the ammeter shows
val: 9.5 mA
